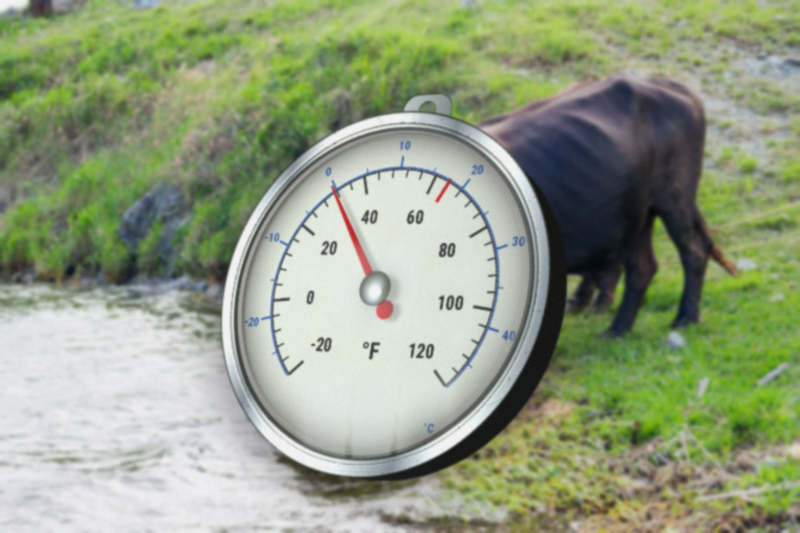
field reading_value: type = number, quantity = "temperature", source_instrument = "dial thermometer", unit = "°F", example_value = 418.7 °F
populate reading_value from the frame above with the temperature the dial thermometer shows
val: 32 °F
